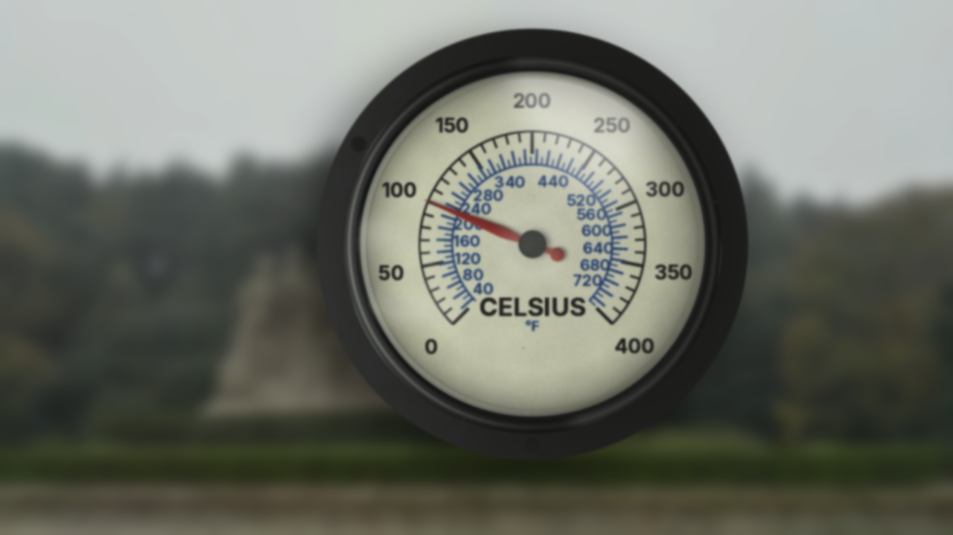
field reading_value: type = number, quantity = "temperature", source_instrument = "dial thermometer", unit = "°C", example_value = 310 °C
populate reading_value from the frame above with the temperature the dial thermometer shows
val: 100 °C
